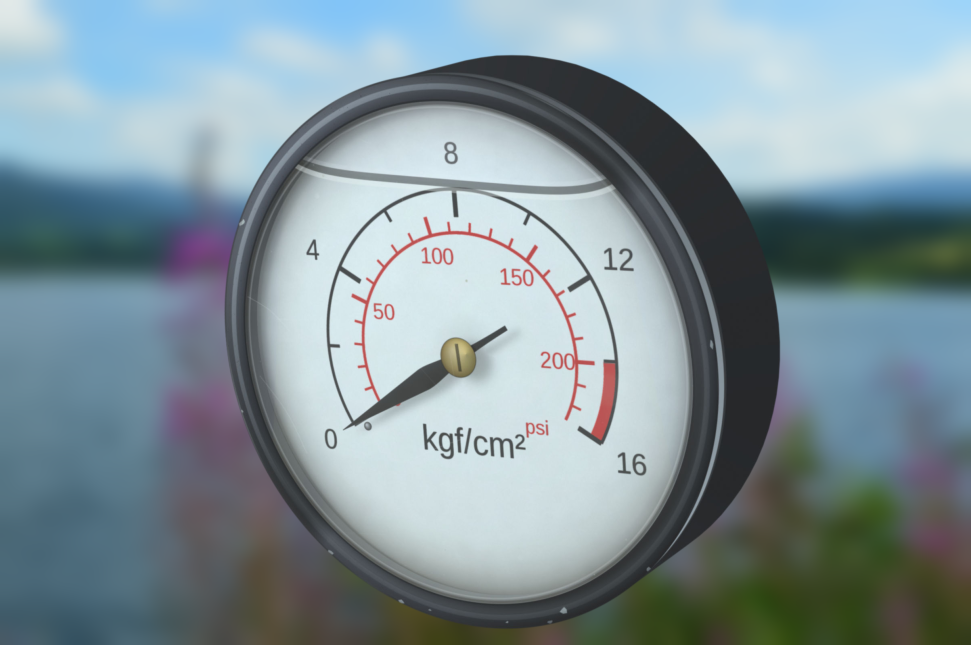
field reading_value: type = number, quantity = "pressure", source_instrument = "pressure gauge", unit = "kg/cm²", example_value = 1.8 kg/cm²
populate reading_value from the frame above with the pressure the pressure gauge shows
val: 0 kg/cm²
